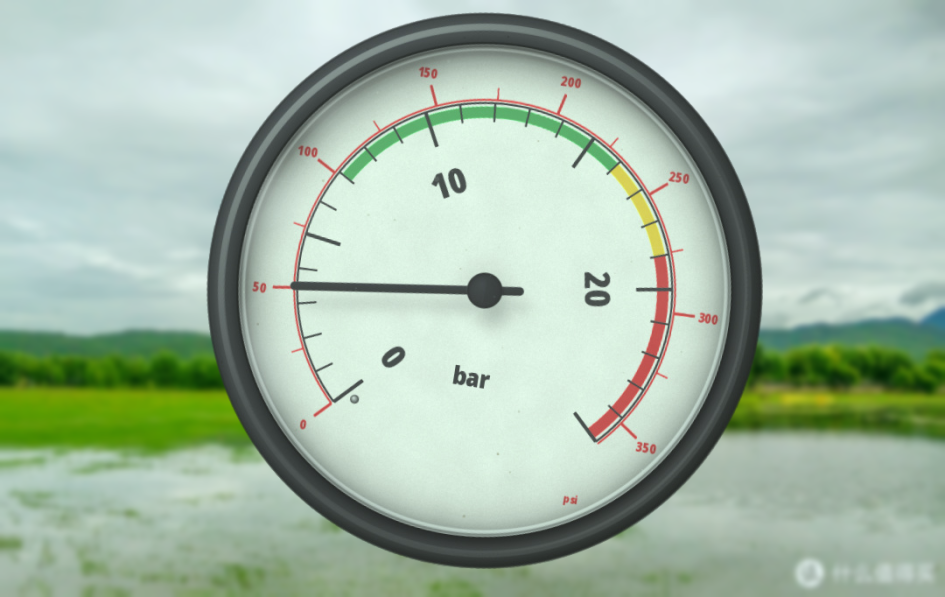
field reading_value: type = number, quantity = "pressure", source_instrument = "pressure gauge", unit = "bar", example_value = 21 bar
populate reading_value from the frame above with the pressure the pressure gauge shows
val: 3.5 bar
